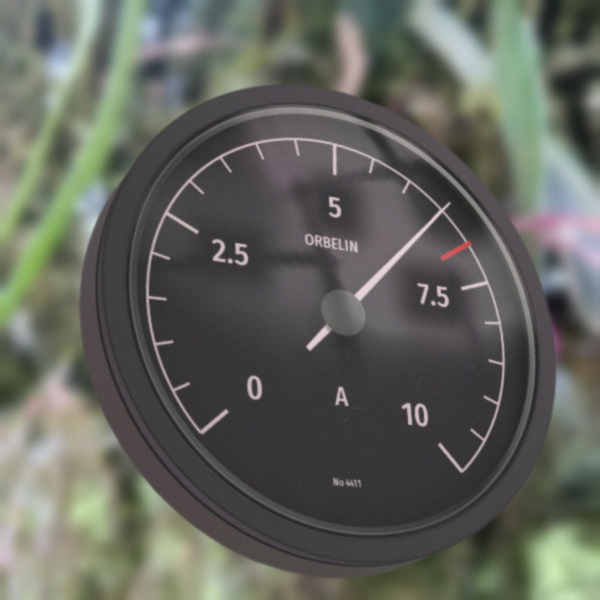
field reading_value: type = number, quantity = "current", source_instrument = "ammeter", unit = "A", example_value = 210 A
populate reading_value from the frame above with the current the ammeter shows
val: 6.5 A
